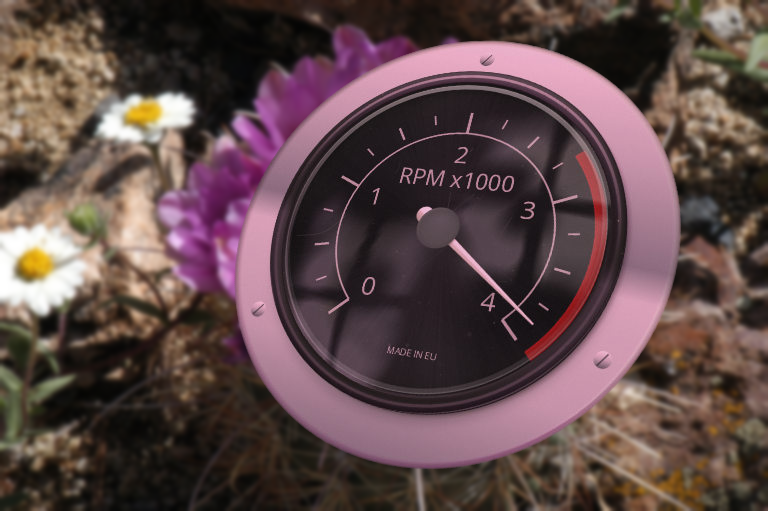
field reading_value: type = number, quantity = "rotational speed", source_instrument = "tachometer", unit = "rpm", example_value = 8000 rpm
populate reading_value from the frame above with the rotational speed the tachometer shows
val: 3875 rpm
